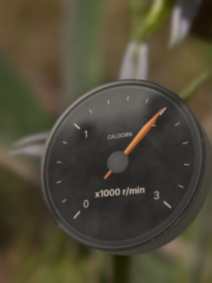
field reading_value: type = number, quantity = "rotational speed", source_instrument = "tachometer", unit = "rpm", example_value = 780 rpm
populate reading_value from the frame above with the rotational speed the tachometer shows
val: 2000 rpm
